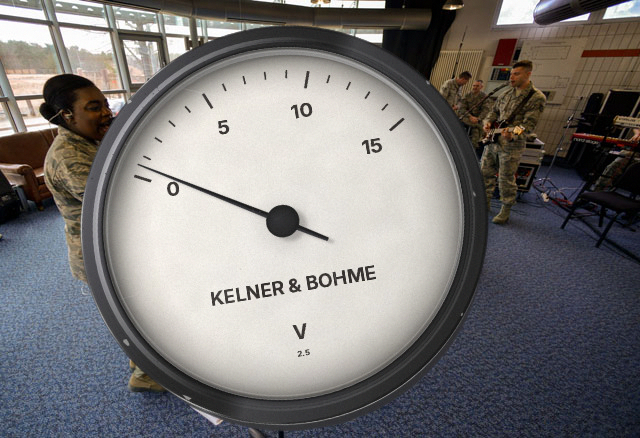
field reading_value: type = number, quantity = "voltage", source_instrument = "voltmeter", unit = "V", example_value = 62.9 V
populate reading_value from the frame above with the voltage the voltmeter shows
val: 0.5 V
